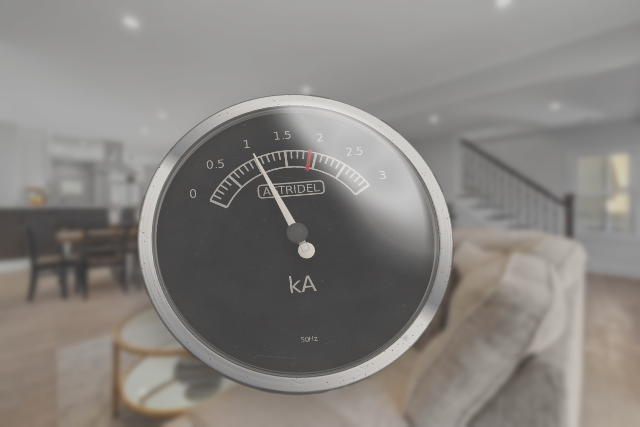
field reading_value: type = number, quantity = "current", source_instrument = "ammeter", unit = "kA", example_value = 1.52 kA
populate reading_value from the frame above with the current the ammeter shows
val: 1 kA
